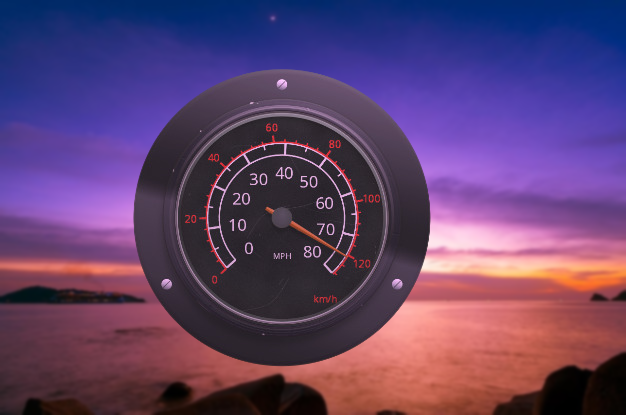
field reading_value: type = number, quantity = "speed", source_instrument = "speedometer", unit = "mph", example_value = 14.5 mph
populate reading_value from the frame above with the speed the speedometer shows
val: 75 mph
